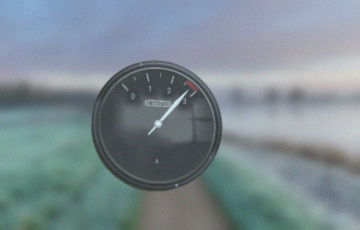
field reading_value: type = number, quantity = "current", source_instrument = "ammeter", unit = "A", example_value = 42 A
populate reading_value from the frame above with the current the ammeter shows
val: 2.75 A
